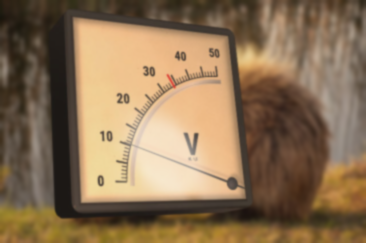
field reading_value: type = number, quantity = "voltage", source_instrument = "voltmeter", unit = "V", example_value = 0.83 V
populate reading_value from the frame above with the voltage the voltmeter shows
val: 10 V
